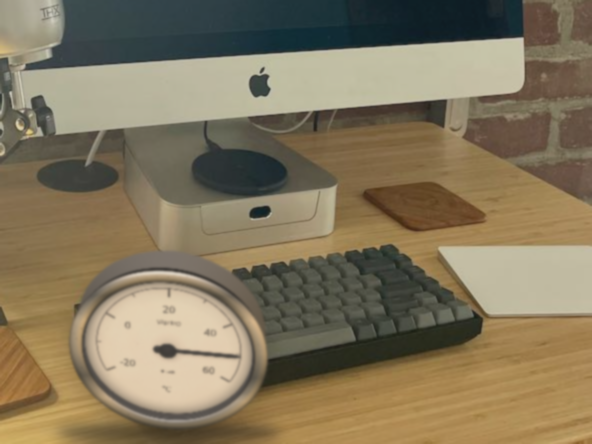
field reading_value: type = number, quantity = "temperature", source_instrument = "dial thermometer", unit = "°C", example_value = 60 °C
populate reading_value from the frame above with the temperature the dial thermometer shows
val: 50 °C
